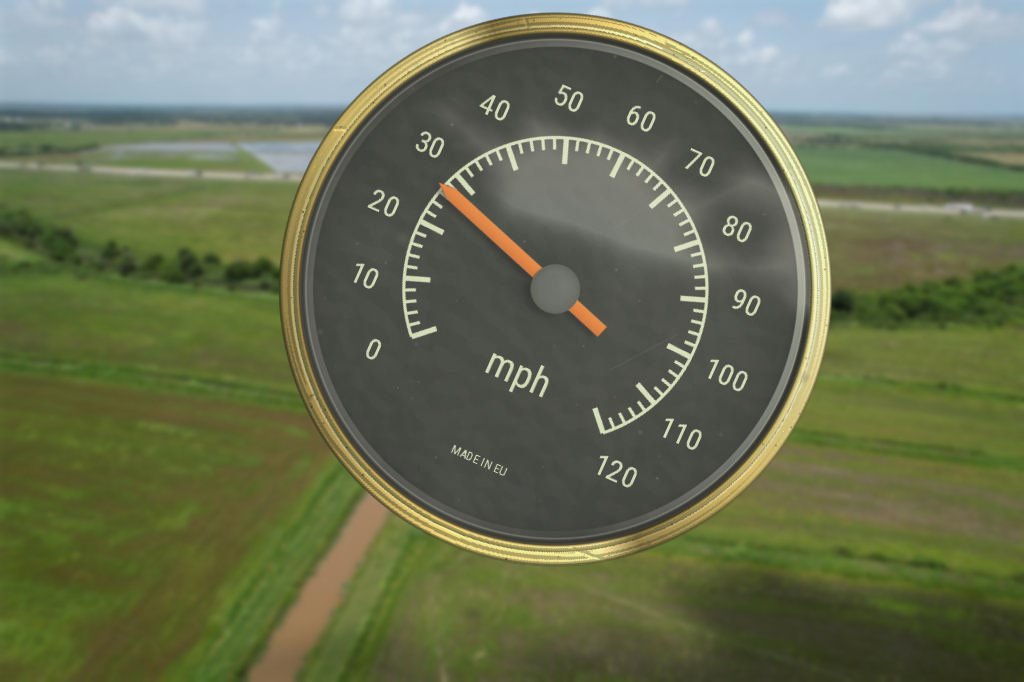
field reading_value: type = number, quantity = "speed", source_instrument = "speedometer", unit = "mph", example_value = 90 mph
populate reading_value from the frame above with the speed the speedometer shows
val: 27 mph
